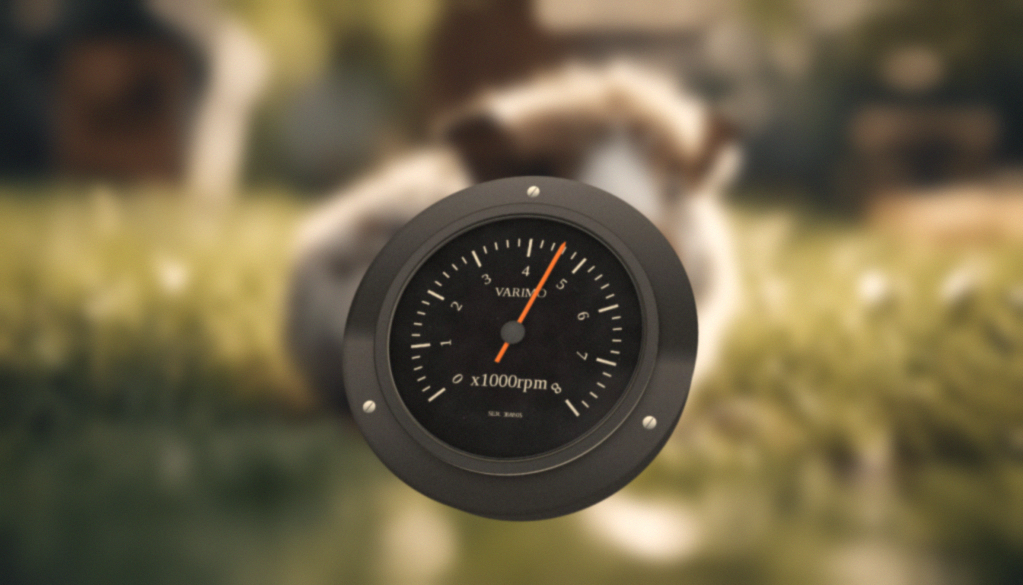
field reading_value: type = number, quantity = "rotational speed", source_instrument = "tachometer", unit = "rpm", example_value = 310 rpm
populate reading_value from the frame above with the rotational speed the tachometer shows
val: 4600 rpm
